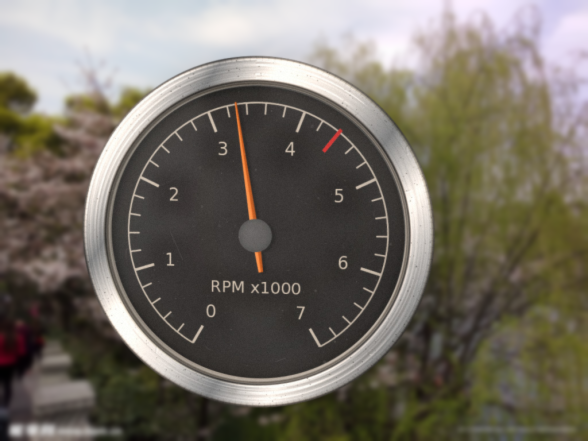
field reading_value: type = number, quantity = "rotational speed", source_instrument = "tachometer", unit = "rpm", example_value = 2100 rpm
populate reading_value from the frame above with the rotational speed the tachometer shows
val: 3300 rpm
